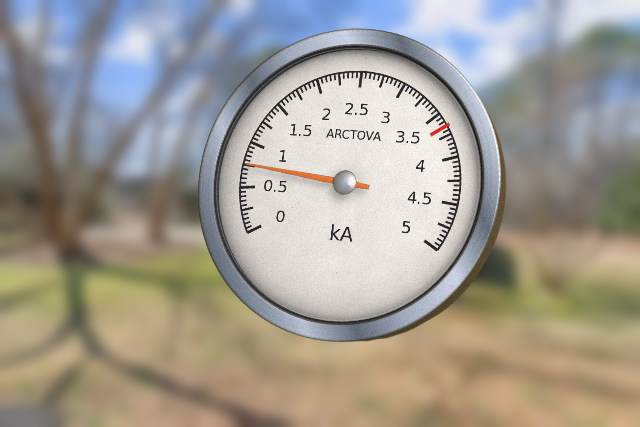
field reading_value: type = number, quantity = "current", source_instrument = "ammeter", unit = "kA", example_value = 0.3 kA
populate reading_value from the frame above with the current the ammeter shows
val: 0.75 kA
